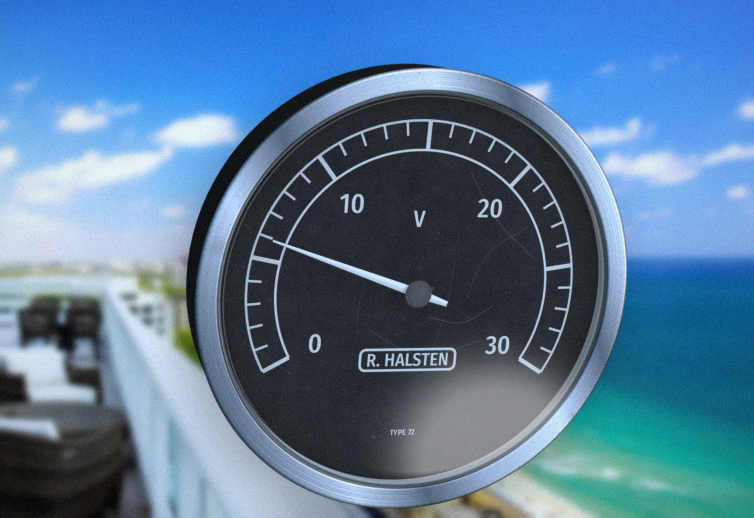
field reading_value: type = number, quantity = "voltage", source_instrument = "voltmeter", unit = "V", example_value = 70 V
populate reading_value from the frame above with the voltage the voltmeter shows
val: 6 V
